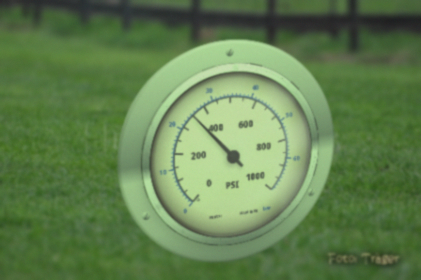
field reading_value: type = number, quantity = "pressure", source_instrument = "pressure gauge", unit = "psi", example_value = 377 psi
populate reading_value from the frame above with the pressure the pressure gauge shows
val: 350 psi
